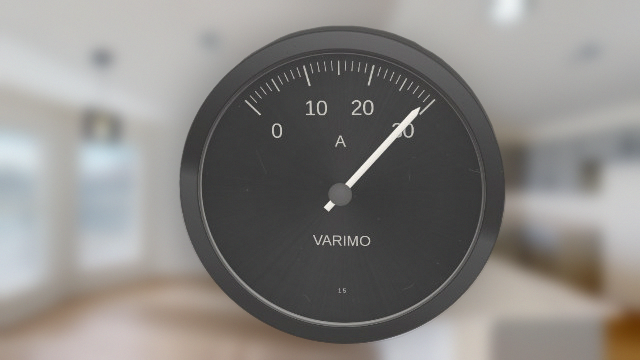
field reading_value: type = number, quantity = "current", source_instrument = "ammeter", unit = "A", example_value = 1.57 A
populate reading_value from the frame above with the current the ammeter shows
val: 29 A
